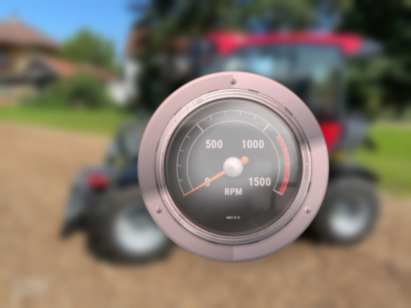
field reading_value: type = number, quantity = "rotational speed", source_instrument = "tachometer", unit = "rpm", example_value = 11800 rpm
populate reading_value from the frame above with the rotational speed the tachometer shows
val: 0 rpm
